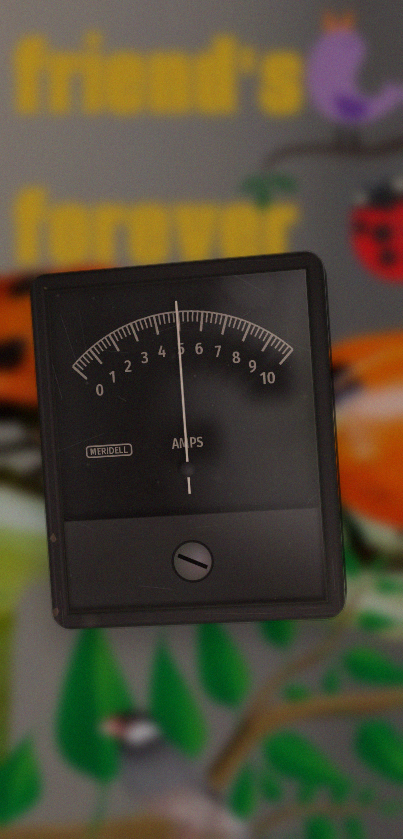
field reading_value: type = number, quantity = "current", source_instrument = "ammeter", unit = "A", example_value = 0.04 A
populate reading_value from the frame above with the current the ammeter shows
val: 5 A
